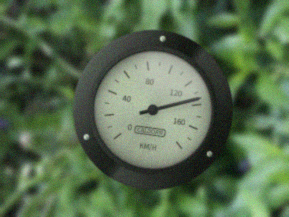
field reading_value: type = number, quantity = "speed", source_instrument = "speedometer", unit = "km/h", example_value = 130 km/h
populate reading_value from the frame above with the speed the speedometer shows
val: 135 km/h
